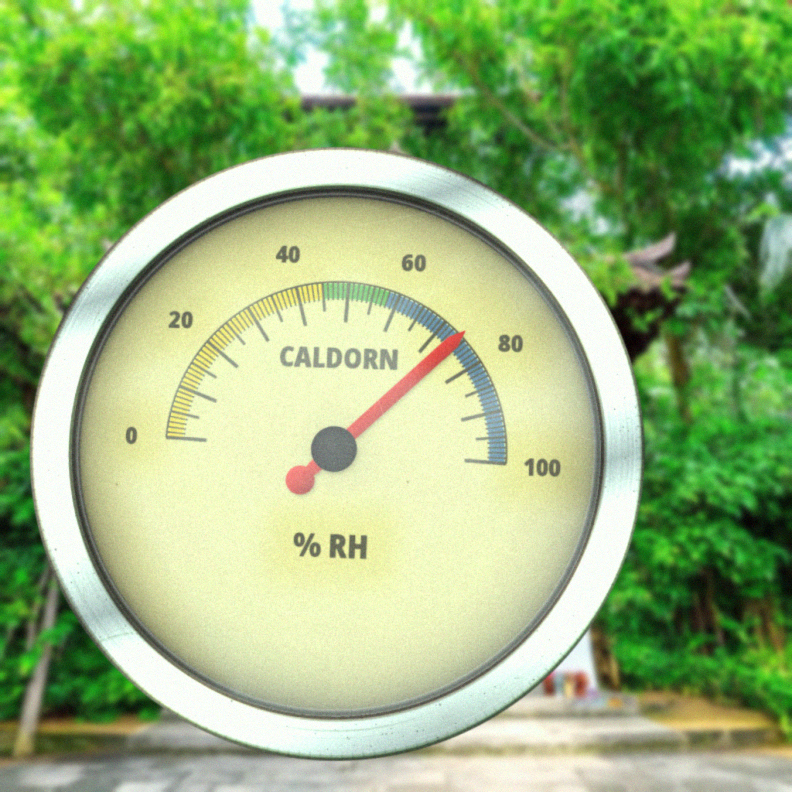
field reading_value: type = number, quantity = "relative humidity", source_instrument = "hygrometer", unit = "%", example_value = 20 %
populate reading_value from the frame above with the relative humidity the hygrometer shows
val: 74 %
